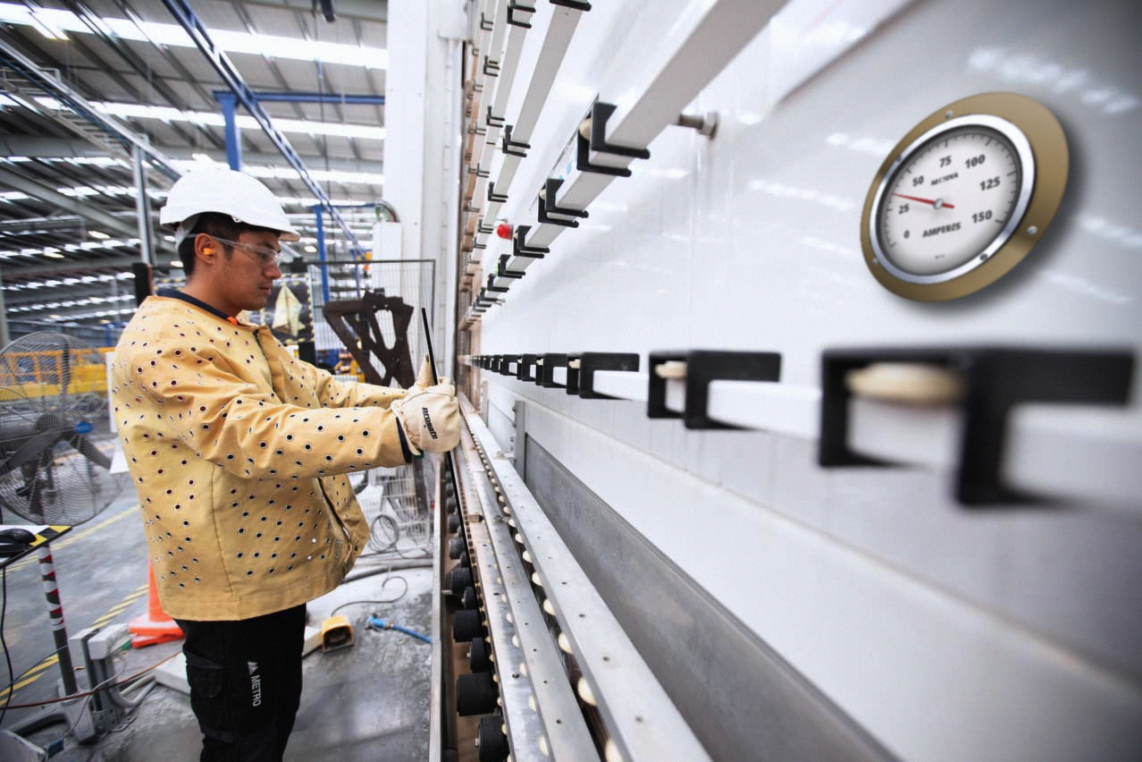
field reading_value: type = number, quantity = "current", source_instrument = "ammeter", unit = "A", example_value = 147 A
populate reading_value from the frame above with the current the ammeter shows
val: 35 A
